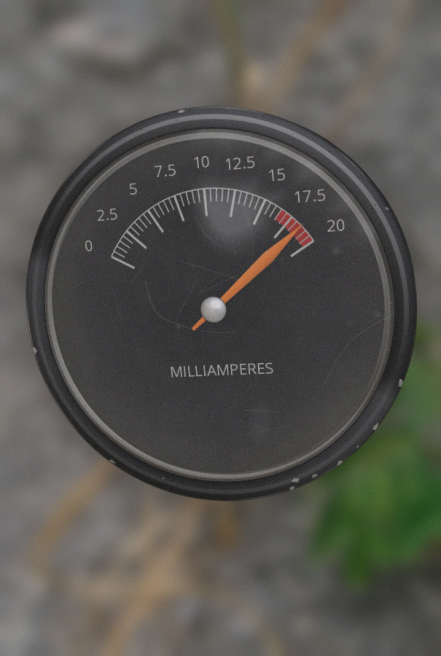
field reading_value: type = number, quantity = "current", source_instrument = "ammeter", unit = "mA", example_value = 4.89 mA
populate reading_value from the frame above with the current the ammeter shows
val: 18.5 mA
